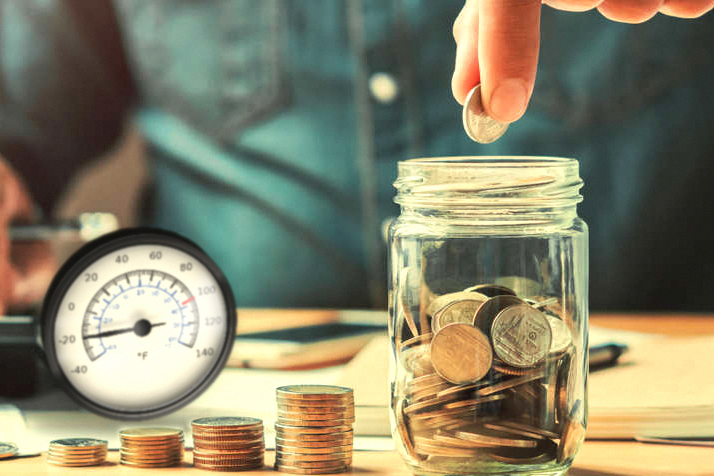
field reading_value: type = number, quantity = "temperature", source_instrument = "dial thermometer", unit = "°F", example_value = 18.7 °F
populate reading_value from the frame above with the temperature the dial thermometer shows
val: -20 °F
